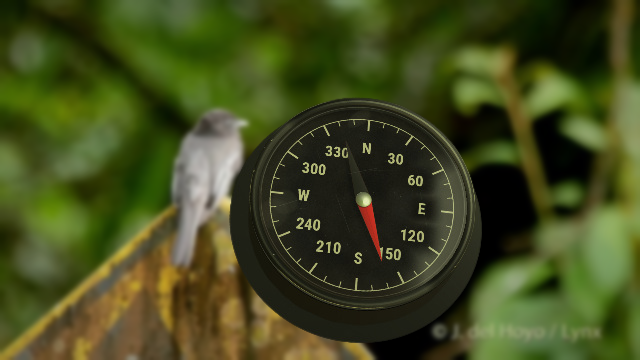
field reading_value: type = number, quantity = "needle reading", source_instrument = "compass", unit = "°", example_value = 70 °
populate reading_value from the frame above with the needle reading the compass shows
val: 160 °
